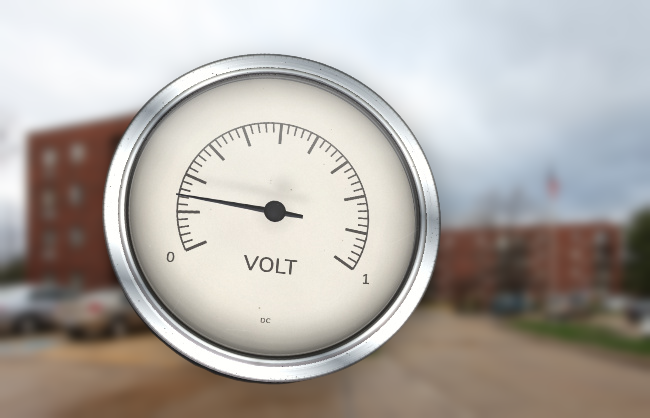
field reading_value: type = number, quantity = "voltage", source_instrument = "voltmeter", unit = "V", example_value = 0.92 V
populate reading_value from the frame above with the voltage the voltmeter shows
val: 0.14 V
